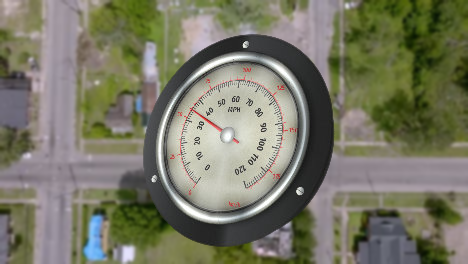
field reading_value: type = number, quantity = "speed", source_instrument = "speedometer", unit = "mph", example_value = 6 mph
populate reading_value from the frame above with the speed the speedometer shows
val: 35 mph
